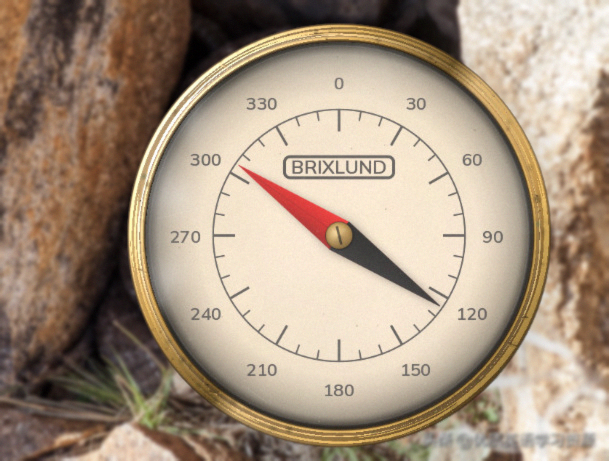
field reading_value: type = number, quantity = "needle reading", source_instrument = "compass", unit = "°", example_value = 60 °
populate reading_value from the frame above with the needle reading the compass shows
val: 305 °
